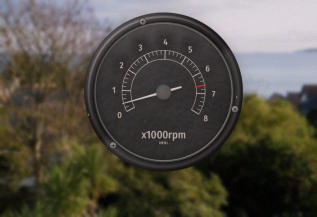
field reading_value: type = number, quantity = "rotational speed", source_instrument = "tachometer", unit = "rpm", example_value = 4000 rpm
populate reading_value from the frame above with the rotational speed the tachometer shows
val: 400 rpm
